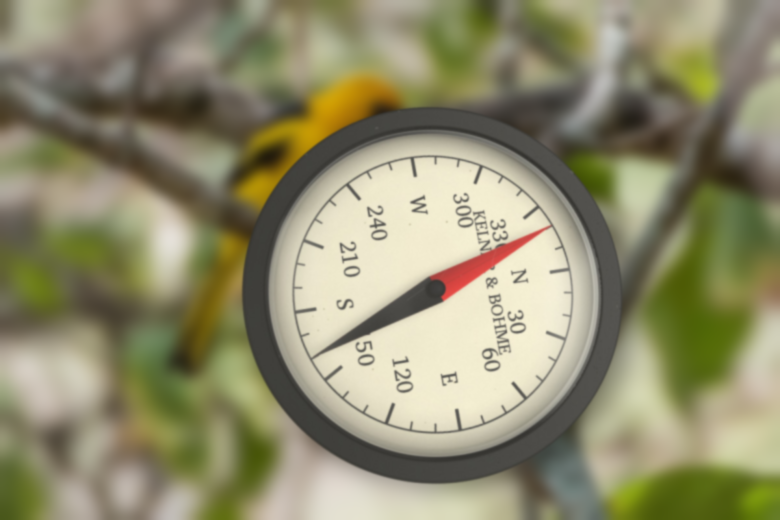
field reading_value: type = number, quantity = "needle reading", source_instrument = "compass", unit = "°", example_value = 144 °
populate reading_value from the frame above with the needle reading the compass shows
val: 340 °
